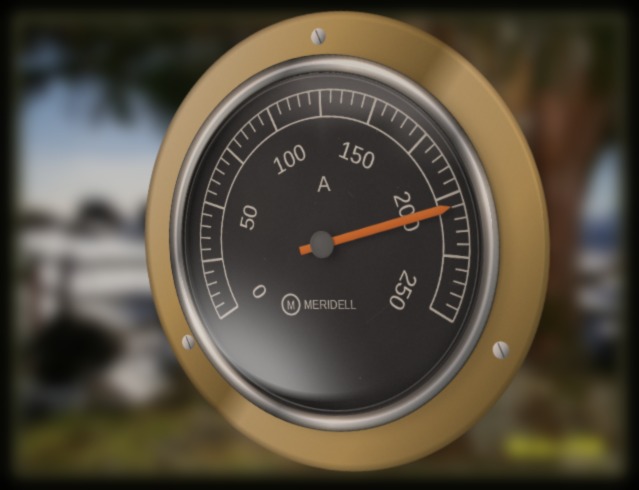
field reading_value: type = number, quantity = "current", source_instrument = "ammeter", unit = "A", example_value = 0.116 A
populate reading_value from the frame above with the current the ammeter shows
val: 205 A
